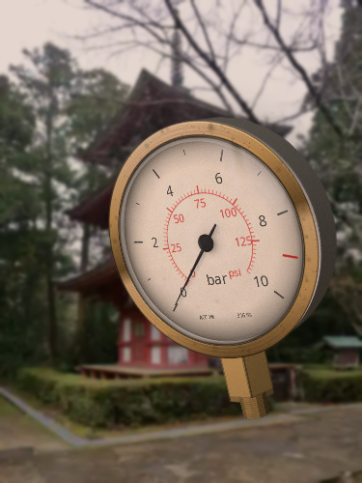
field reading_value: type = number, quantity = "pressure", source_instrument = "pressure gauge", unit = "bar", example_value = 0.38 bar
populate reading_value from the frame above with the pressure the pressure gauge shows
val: 0 bar
